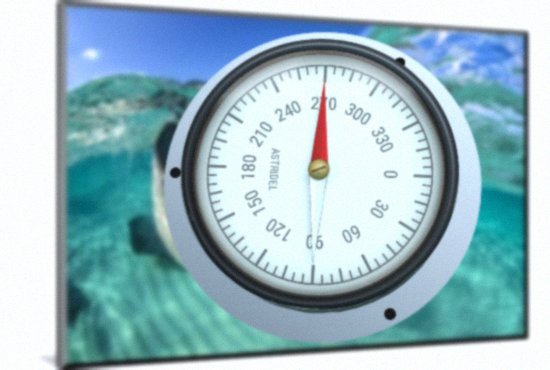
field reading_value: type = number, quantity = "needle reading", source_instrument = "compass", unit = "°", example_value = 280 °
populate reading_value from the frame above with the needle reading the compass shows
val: 270 °
